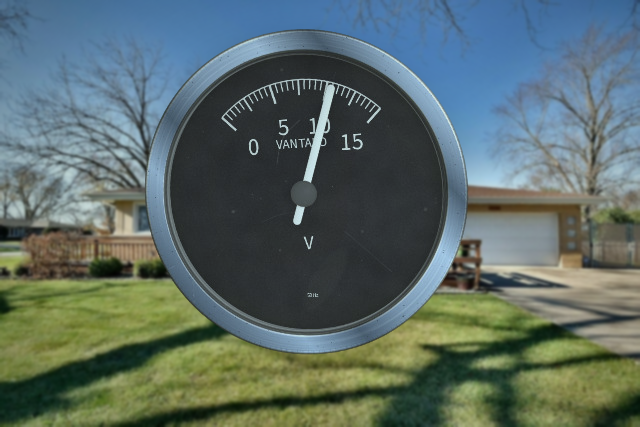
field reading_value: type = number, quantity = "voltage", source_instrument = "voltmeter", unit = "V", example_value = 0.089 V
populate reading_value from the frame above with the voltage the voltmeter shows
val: 10.5 V
